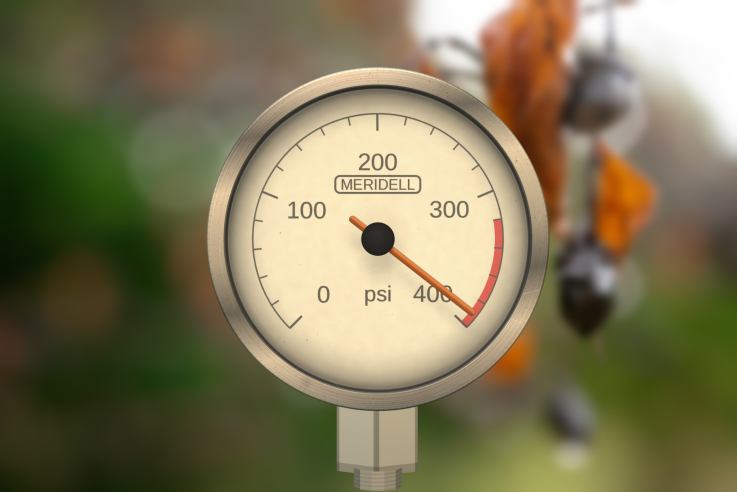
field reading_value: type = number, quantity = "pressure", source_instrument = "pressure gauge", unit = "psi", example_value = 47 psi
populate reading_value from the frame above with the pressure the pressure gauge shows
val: 390 psi
